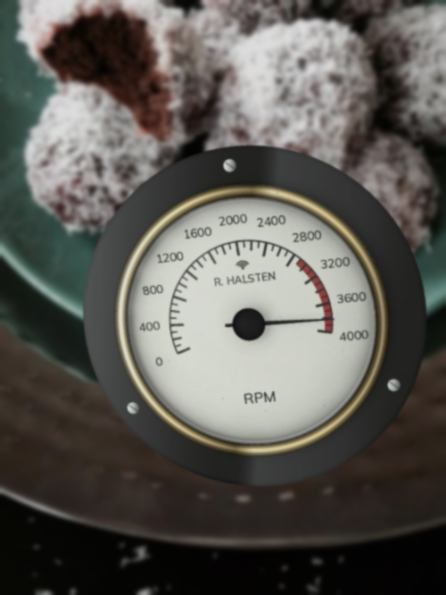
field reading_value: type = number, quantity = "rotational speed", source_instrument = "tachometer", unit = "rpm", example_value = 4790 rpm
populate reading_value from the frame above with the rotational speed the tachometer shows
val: 3800 rpm
